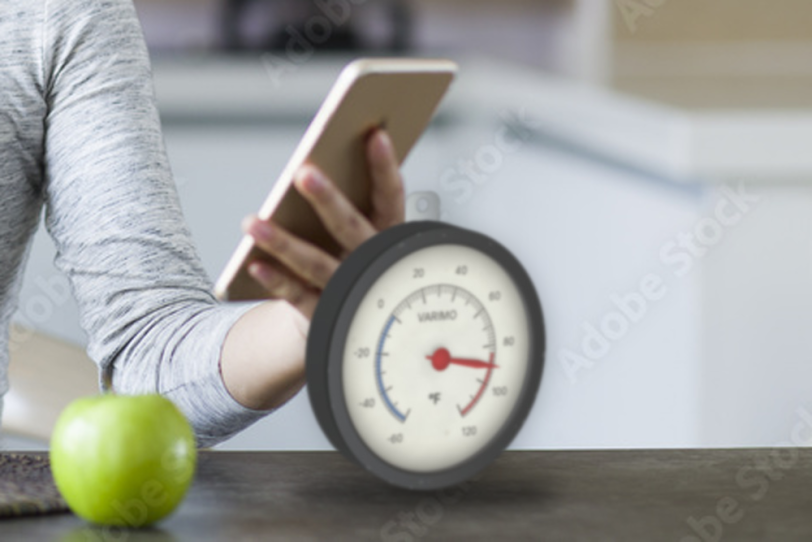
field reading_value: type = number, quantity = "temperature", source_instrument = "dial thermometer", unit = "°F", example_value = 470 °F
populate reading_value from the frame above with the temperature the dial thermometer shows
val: 90 °F
